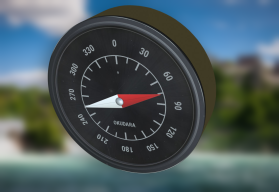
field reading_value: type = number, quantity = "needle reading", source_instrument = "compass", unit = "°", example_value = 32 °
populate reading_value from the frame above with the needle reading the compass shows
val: 75 °
